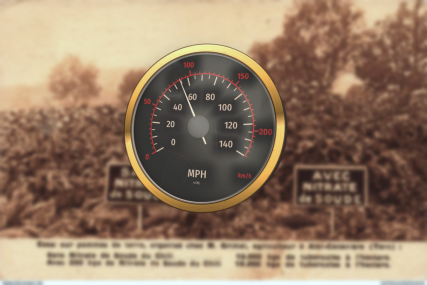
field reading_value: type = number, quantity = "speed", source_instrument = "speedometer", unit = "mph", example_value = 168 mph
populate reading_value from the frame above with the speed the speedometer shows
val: 55 mph
